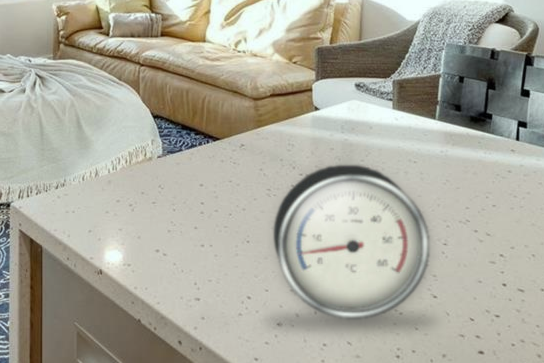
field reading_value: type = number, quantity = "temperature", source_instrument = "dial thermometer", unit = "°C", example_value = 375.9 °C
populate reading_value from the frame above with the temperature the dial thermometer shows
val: 5 °C
